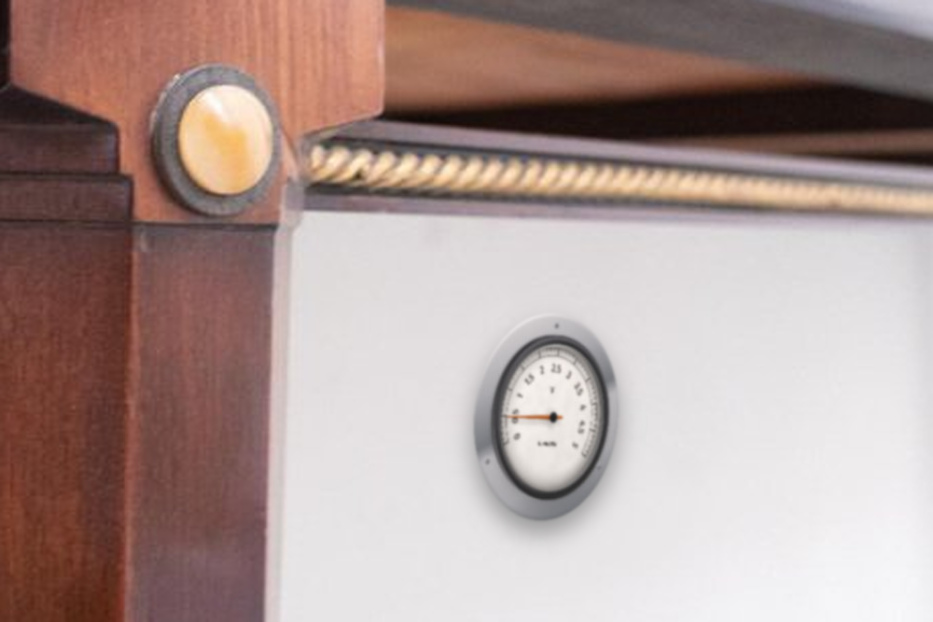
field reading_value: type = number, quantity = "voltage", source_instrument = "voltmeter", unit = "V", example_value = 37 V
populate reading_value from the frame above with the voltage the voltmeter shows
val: 0.5 V
